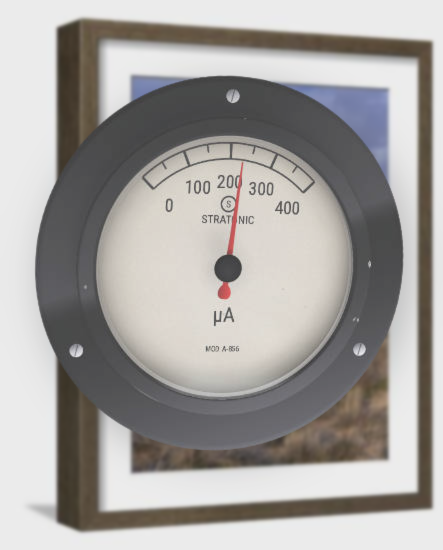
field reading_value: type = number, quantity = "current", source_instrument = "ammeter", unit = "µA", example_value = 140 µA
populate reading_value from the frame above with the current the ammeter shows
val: 225 µA
